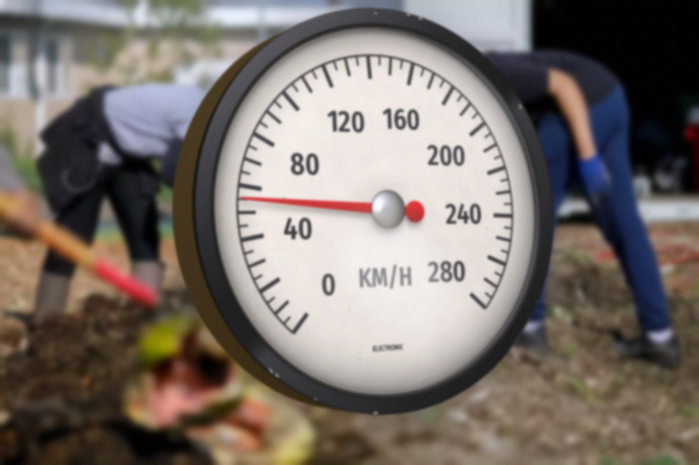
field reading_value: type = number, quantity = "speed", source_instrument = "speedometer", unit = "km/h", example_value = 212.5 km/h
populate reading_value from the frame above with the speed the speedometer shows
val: 55 km/h
